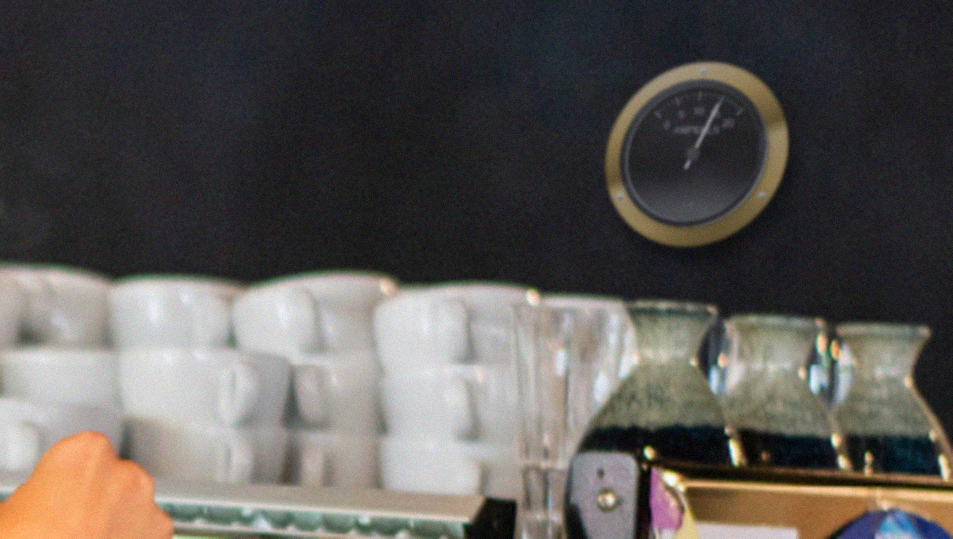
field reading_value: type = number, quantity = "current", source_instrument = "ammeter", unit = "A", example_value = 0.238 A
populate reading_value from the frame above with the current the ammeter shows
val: 15 A
